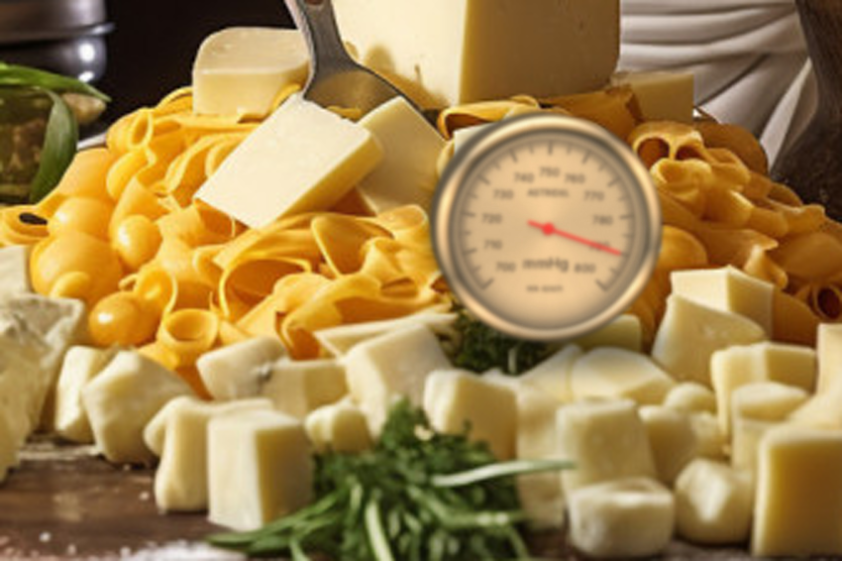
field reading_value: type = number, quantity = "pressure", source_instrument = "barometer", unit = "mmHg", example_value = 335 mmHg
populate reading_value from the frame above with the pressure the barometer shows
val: 790 mmHg
